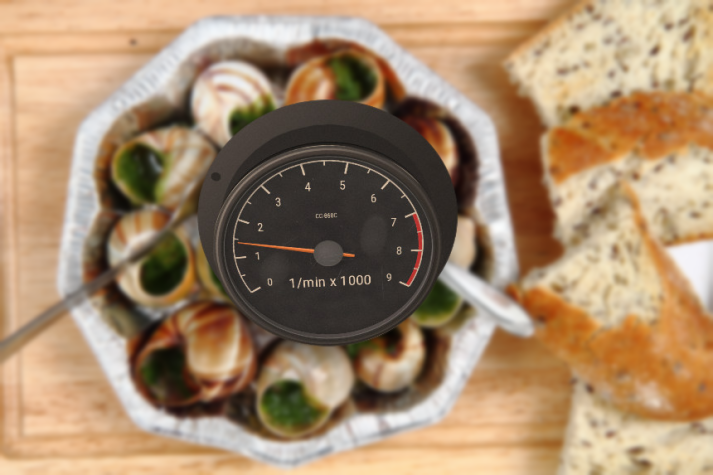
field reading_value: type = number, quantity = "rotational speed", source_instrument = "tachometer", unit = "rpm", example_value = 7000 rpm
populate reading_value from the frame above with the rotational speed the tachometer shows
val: 1500 rpm
